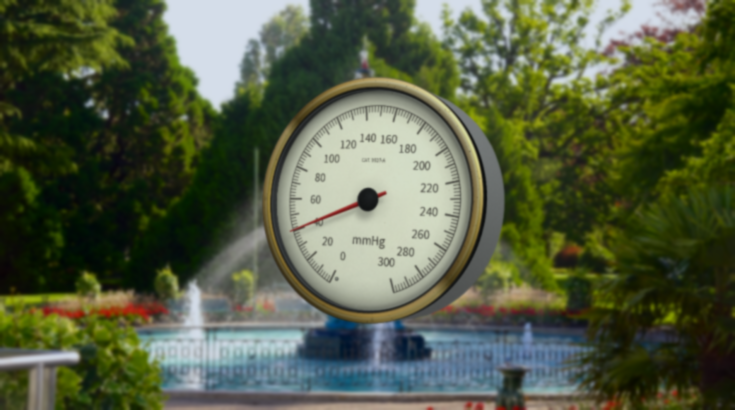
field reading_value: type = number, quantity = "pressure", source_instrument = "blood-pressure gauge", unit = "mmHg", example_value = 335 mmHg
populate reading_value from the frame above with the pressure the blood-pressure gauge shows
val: 40 mmHg
